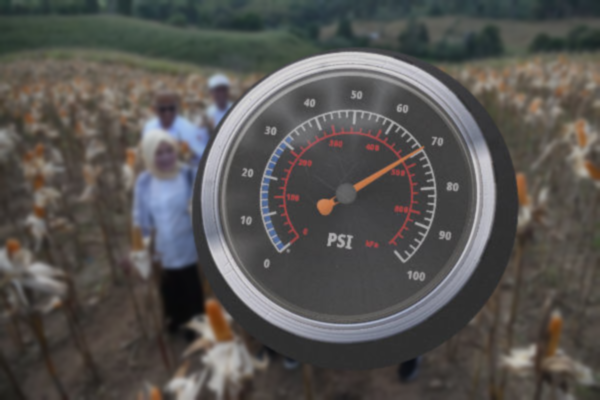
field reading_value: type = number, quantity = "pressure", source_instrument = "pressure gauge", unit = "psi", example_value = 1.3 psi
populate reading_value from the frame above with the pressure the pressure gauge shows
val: 70 psi
